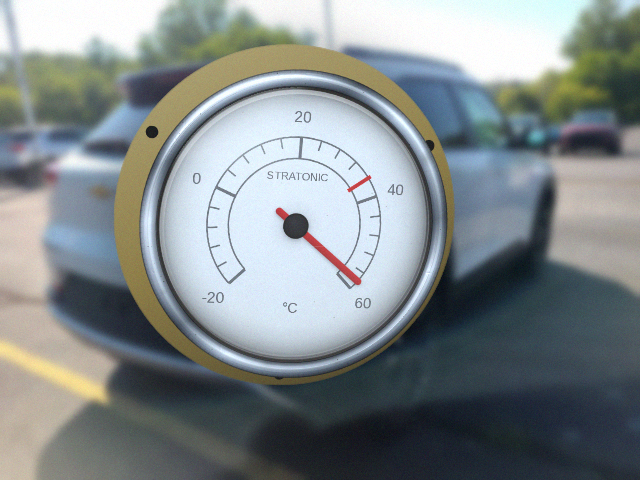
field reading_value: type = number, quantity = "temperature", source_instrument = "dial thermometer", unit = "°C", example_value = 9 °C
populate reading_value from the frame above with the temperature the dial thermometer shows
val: 58 °C
